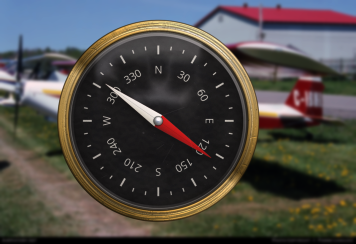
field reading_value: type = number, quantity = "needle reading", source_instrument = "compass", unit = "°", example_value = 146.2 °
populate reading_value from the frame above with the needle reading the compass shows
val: 125 °
